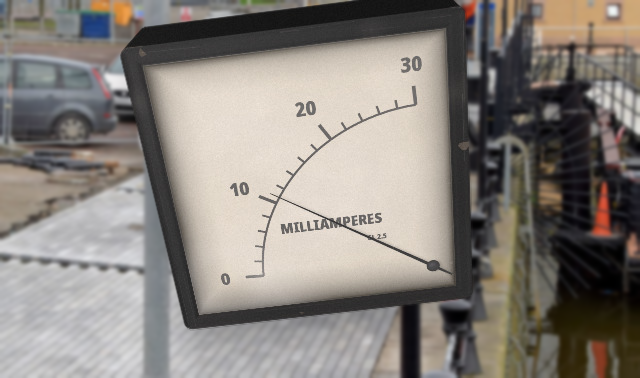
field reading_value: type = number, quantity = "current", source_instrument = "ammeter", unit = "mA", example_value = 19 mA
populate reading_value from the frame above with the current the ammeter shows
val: 11 mA
